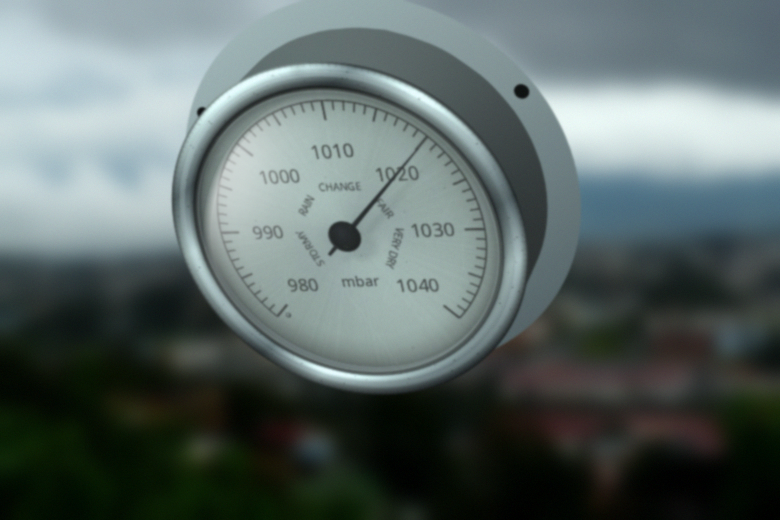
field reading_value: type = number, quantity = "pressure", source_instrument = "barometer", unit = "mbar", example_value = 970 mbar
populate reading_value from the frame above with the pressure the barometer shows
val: 1020 mbar
